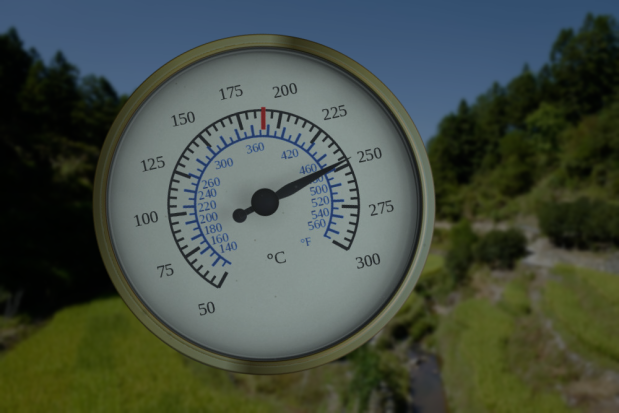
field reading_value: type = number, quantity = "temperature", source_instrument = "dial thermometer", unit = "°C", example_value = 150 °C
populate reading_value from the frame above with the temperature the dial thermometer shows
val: 247.5 °C
